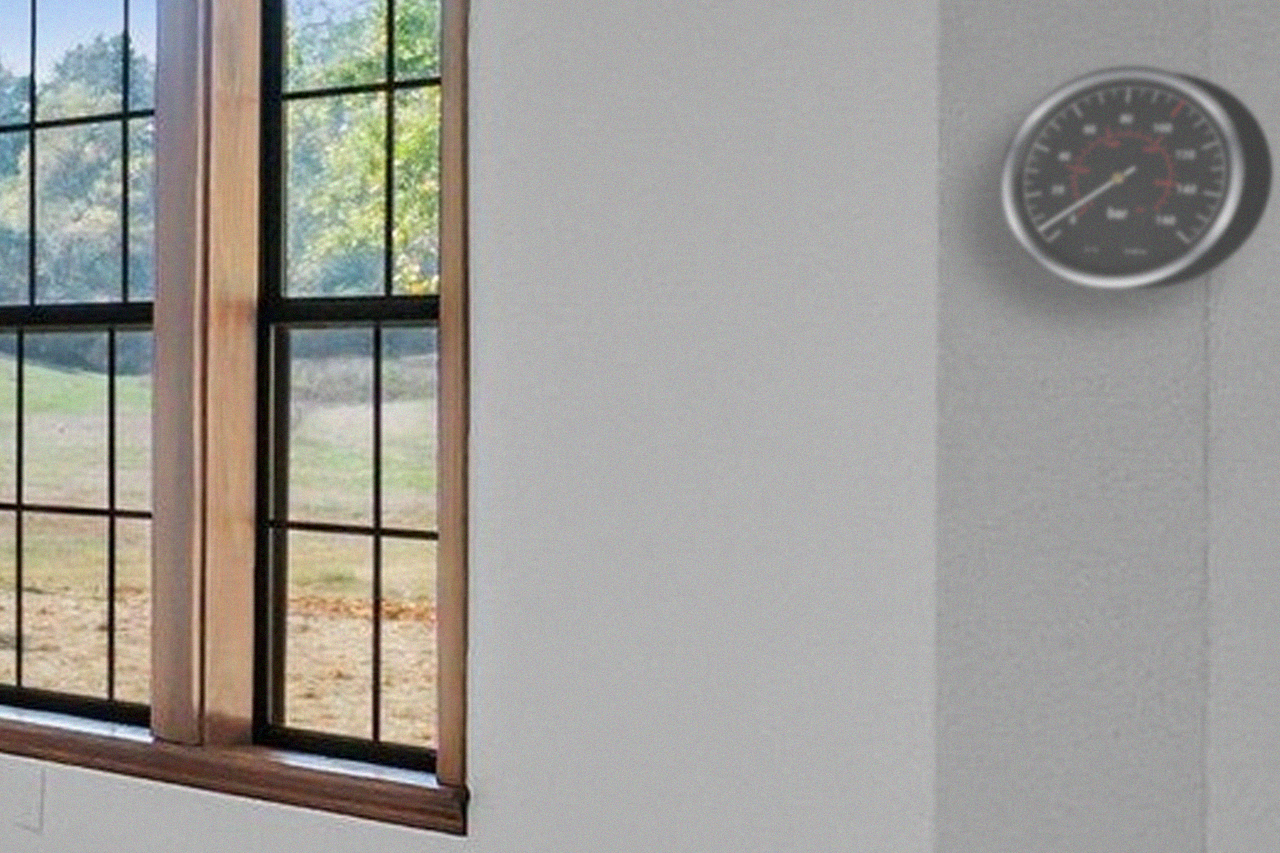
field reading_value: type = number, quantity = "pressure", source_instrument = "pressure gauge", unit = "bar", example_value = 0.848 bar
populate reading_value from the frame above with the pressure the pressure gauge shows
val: 5 bar
